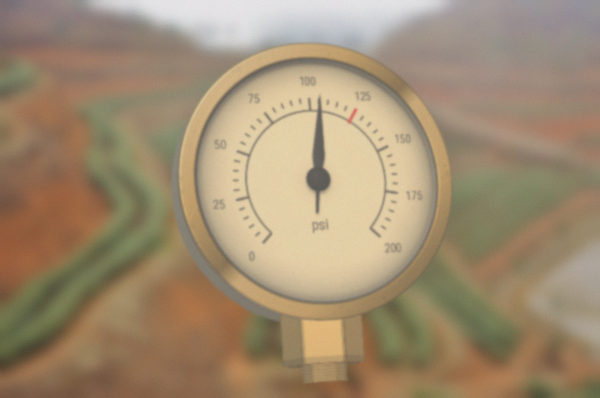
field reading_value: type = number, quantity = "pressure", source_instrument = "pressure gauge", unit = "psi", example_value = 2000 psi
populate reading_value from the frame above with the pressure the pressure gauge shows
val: 105 psi
